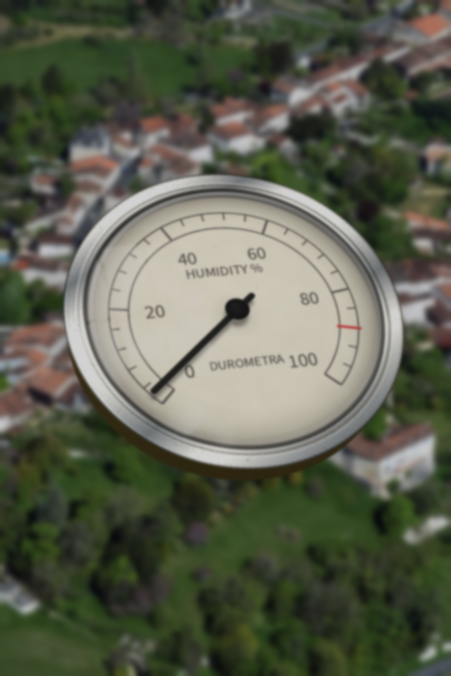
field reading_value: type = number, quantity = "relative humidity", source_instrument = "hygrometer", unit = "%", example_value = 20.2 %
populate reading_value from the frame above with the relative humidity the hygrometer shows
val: 2 %
